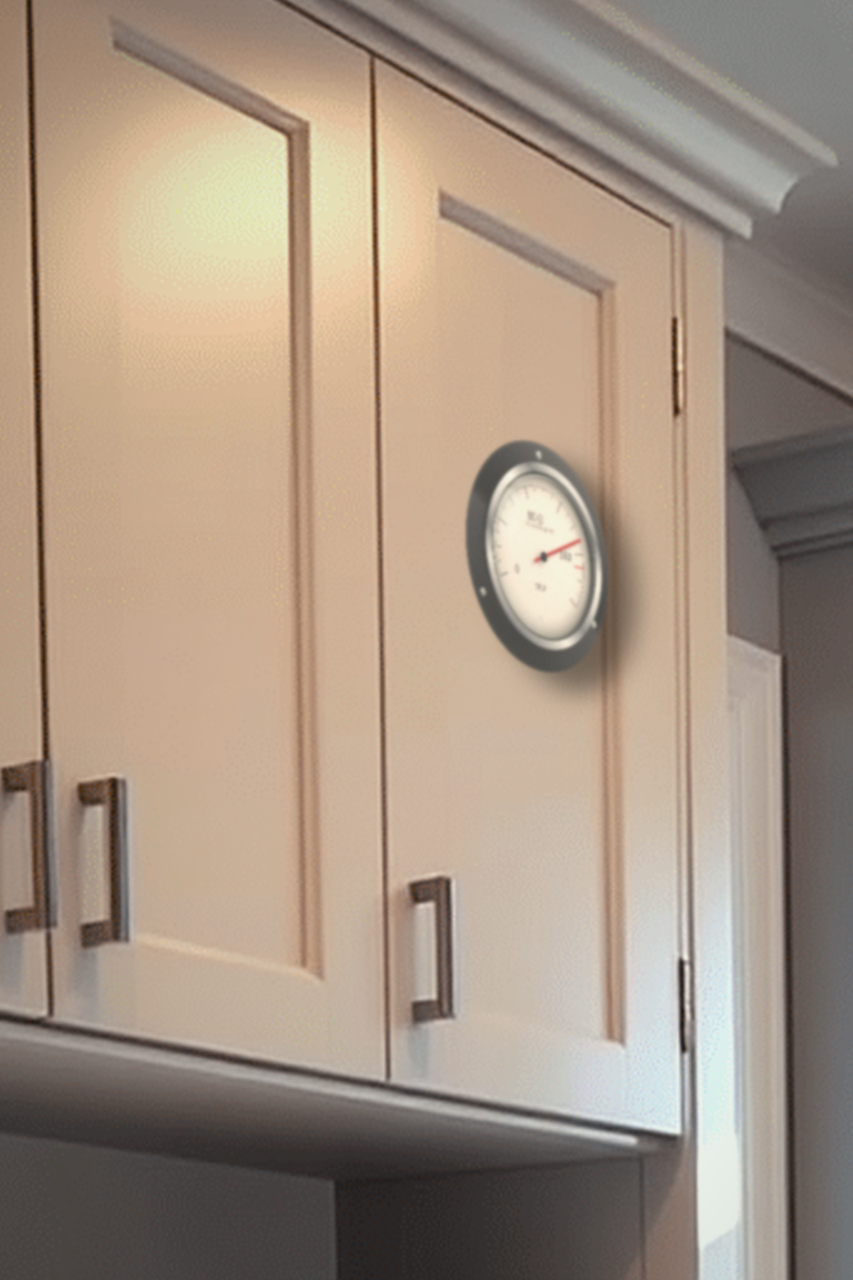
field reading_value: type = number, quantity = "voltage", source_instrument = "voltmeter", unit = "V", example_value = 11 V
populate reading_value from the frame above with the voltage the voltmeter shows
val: 150 V
